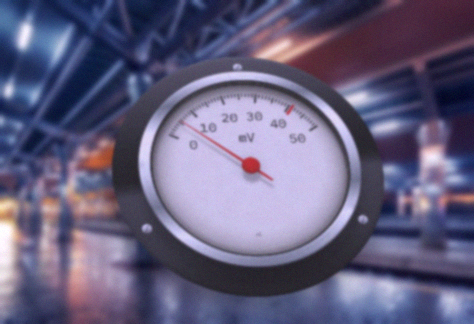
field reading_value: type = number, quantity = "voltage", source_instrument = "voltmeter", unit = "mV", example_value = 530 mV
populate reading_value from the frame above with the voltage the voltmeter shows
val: 5 mV
